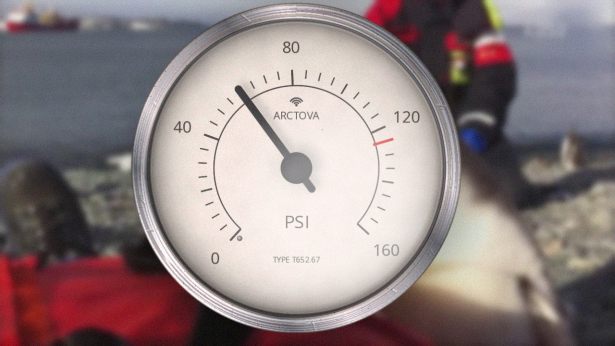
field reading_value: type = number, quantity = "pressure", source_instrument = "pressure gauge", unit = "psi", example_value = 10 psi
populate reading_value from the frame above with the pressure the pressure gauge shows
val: 60 psi
